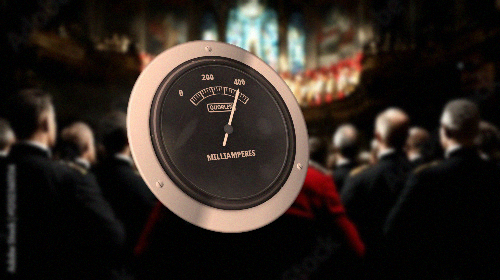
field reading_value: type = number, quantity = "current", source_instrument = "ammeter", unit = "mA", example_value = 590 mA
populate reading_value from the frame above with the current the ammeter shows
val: 400 mA
